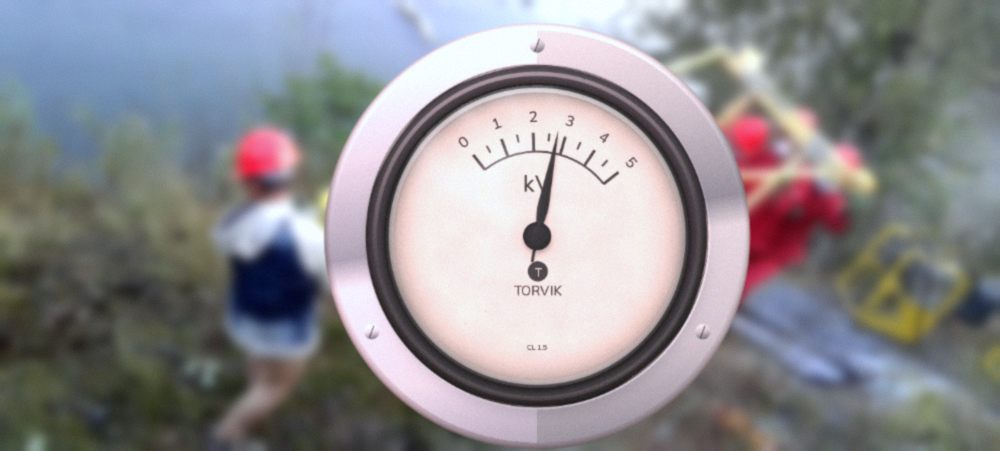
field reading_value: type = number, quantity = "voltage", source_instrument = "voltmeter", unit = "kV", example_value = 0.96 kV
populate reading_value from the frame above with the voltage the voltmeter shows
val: 2.75 kV
